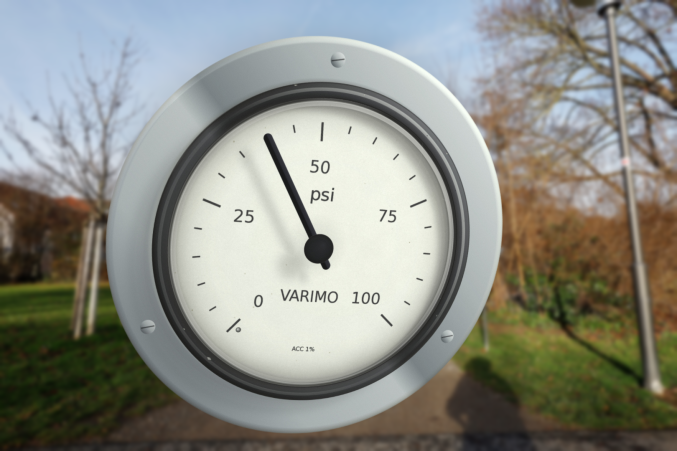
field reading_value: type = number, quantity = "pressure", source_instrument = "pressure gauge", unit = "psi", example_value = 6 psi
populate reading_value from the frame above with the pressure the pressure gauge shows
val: 40 psi
